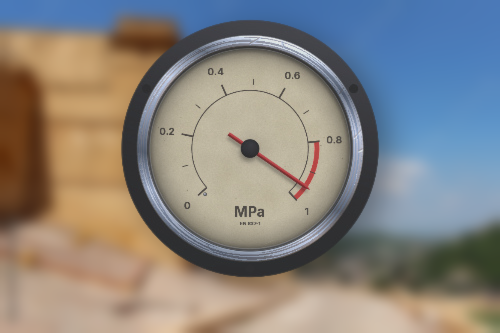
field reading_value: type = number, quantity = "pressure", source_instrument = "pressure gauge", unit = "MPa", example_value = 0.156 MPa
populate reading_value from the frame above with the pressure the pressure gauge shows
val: 0.95 MPa
